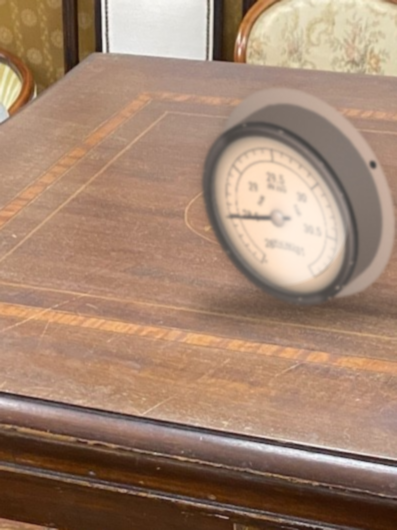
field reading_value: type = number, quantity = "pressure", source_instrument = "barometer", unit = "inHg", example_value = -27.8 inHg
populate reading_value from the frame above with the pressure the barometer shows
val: 28.5 inHg
